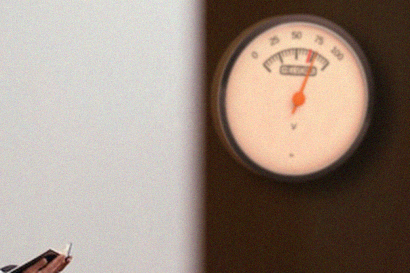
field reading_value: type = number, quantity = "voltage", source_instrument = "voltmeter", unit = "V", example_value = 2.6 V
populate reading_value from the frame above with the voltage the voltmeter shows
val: 75 V
